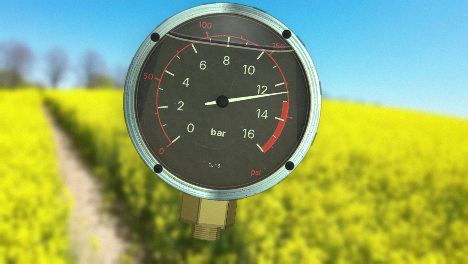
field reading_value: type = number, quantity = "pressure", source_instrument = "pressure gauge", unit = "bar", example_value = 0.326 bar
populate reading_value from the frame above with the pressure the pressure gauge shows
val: 12.5 bar
